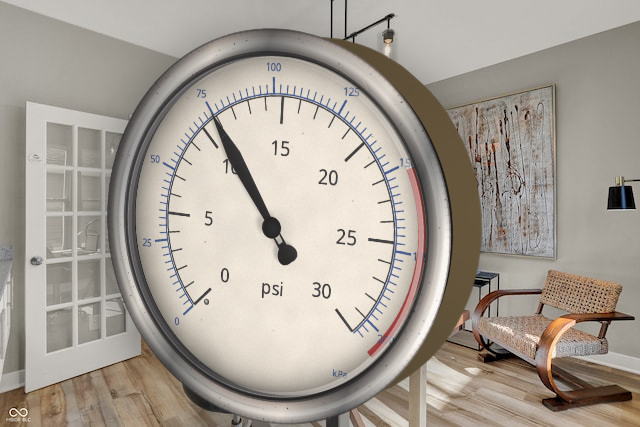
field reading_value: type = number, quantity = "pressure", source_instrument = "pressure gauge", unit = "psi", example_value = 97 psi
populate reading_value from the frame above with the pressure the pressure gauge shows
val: 11 psi
